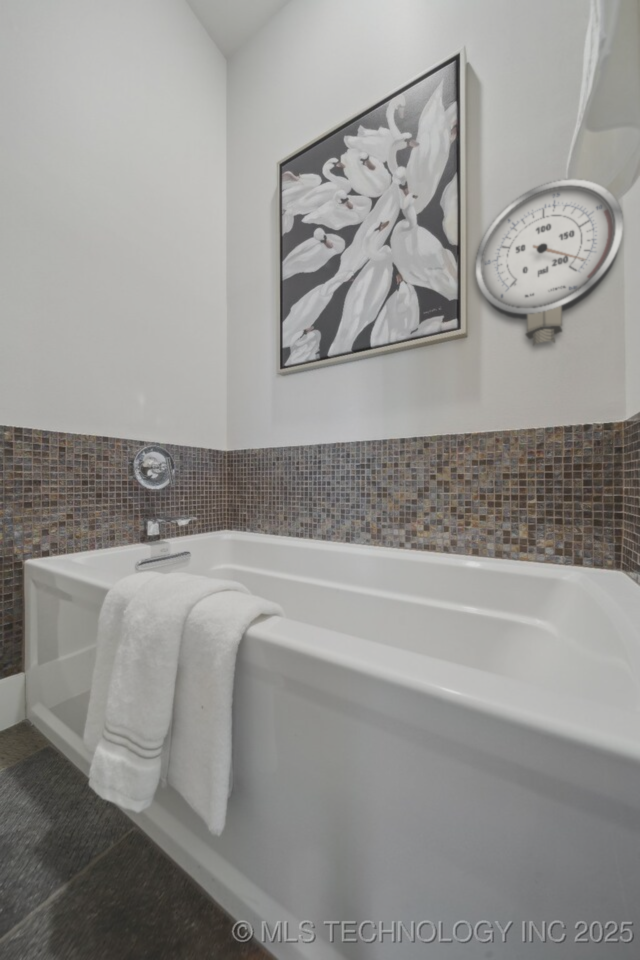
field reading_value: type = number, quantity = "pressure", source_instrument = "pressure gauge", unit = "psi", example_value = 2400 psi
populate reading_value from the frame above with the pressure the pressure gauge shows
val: 190 psi
